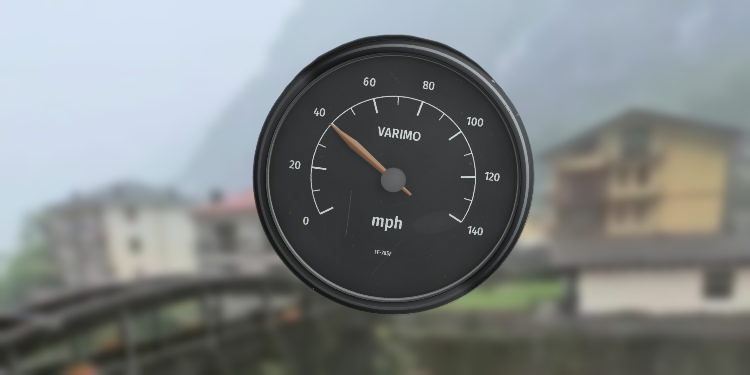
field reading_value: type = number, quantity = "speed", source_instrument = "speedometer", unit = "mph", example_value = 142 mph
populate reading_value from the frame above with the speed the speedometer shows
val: 40 mph
